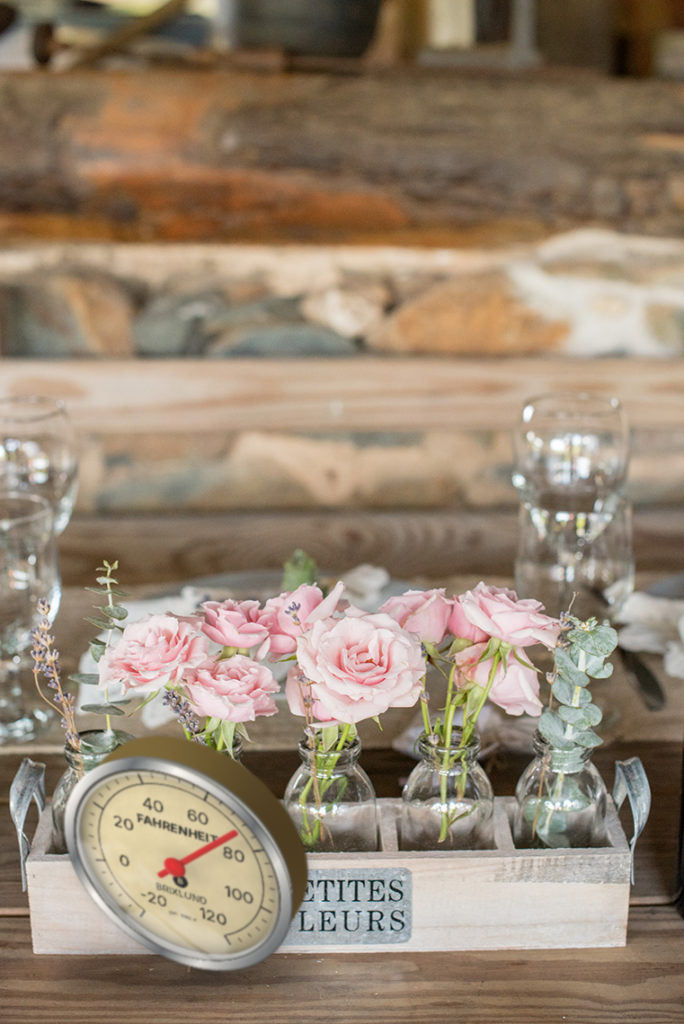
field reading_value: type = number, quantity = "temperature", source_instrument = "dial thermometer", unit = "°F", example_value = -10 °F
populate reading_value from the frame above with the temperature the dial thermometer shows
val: 72 °F
